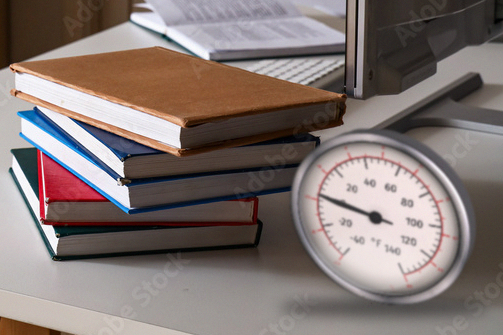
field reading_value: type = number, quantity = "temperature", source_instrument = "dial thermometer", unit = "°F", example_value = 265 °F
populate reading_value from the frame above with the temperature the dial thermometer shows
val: 0 °F
